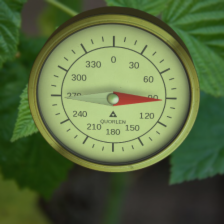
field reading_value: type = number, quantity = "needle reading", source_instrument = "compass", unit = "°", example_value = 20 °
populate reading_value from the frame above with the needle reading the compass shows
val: 90 °
